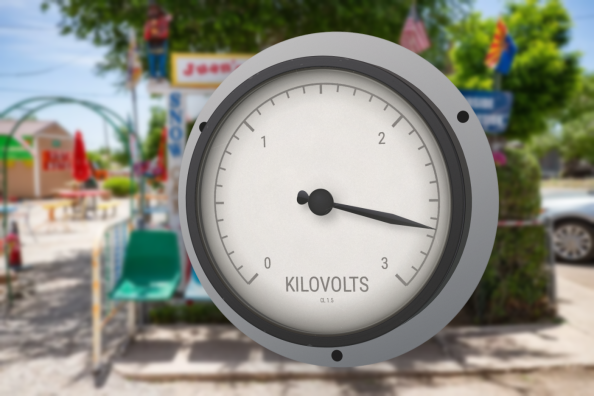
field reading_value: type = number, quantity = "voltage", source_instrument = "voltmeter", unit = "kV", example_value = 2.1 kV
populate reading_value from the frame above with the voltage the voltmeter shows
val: 2.65 kV
